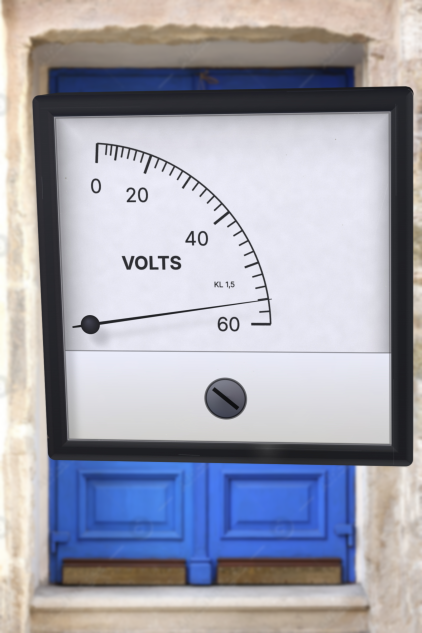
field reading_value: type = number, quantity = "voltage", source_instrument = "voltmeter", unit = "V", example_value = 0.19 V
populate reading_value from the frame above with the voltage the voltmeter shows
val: 56 V
